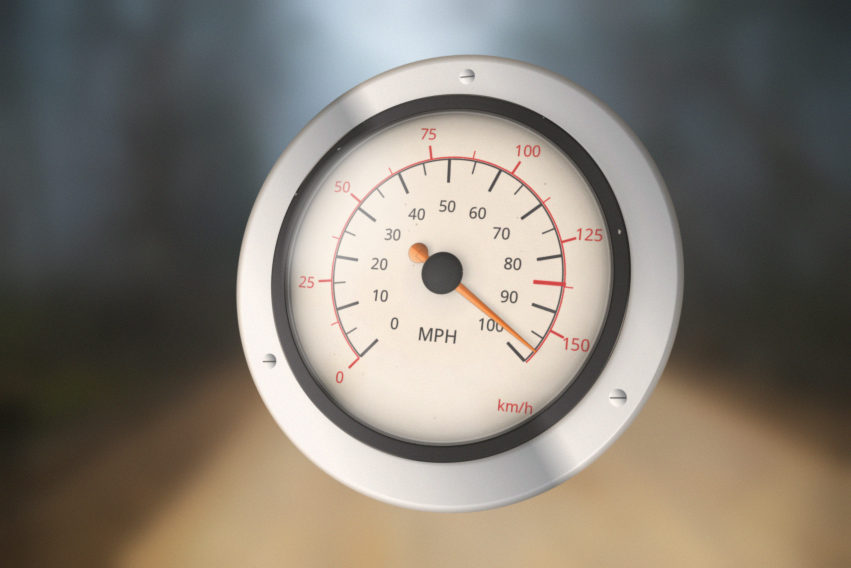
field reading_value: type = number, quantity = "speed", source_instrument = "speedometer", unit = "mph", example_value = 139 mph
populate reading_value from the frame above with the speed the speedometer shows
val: 97.5 mph
